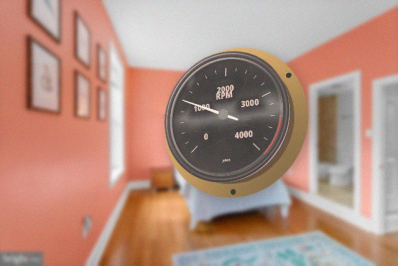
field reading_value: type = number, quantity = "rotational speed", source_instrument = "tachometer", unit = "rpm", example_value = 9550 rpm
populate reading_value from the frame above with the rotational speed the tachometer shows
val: 1000 rpm
